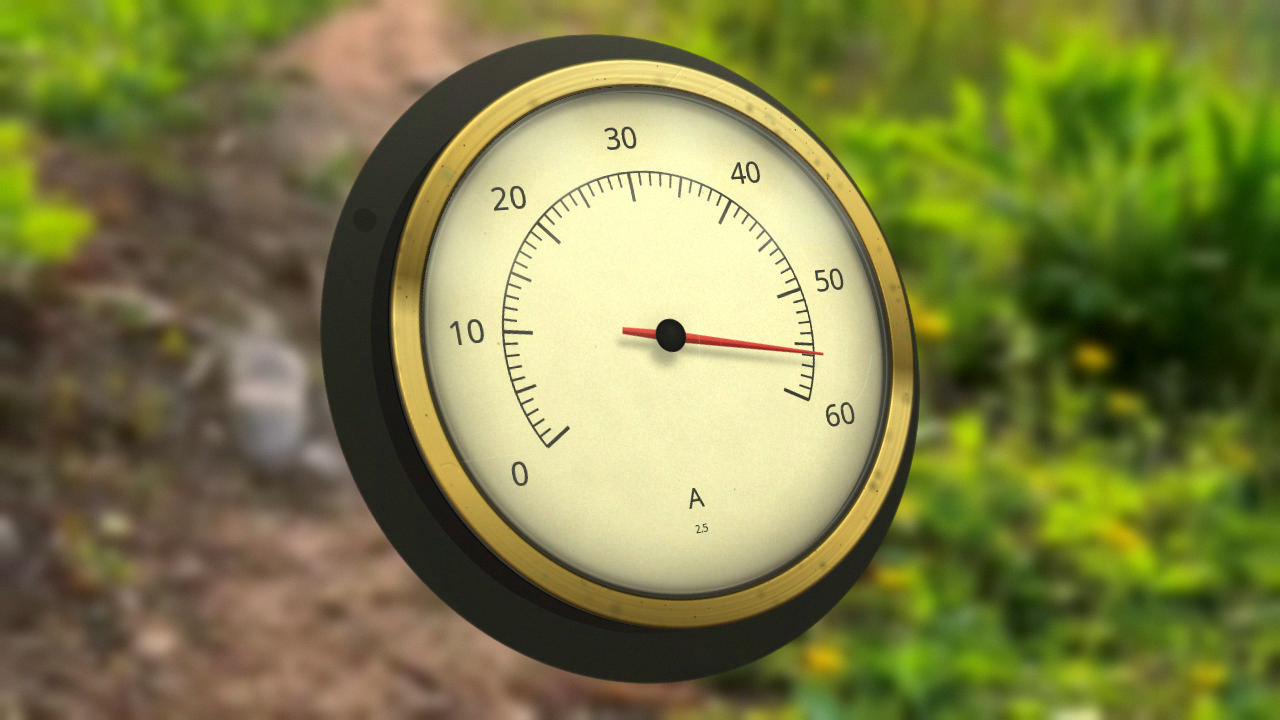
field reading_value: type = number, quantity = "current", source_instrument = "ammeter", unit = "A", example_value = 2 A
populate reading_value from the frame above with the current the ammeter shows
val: 56 A
